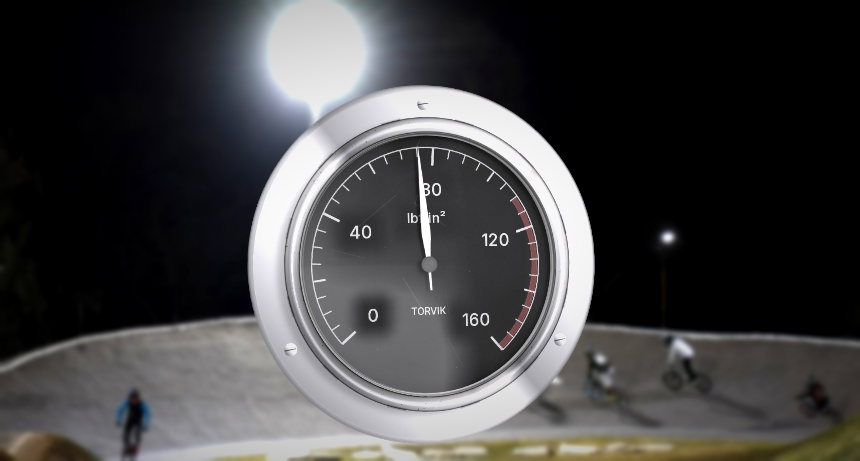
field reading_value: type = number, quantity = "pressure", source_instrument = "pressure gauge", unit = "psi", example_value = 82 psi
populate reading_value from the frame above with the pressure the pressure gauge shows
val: 75 psi
